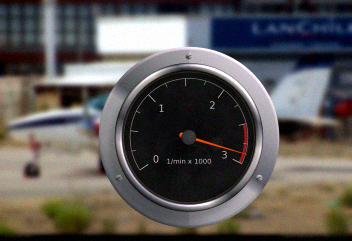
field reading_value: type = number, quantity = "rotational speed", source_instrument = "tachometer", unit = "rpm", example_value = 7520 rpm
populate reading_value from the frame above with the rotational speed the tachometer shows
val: 2875 rpm
